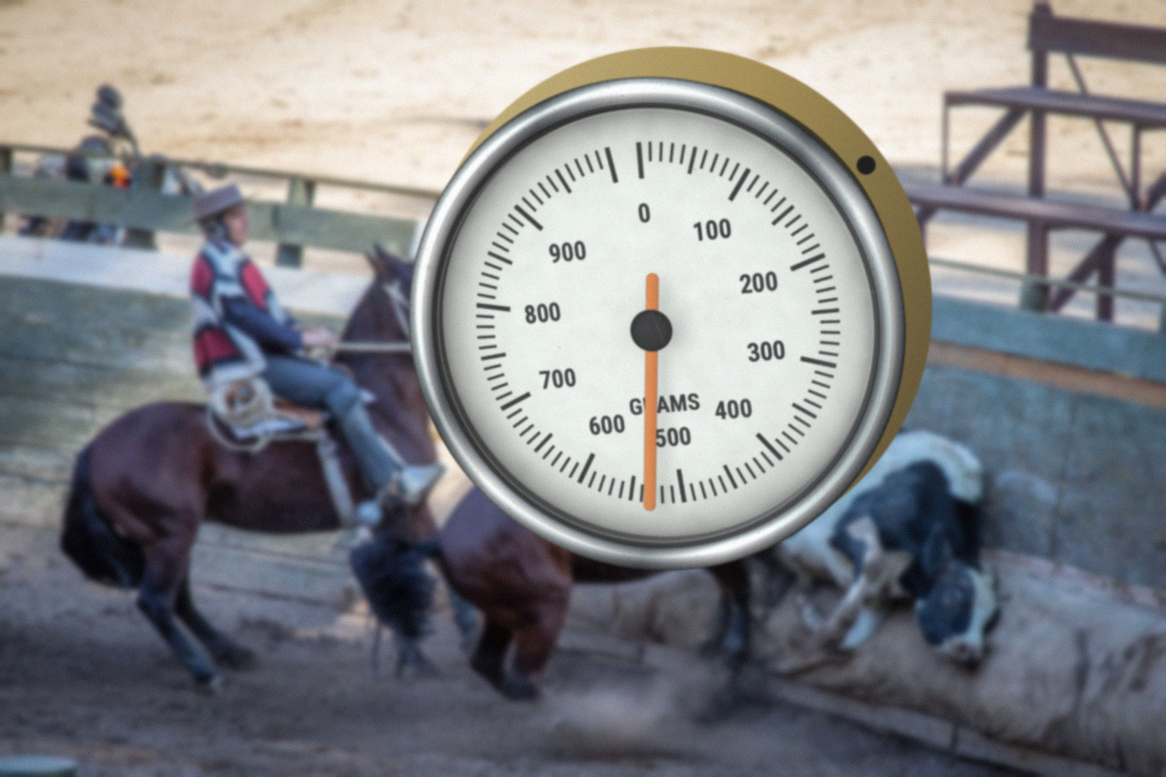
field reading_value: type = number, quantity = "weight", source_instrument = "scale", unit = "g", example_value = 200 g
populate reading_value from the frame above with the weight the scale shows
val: 530 g
